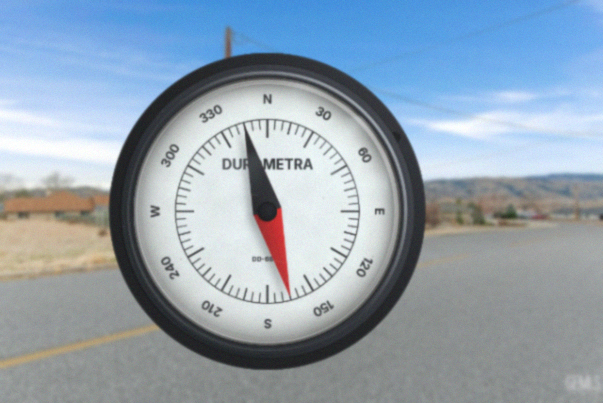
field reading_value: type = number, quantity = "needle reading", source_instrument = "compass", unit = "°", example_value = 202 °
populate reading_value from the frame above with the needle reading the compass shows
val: 165 °
